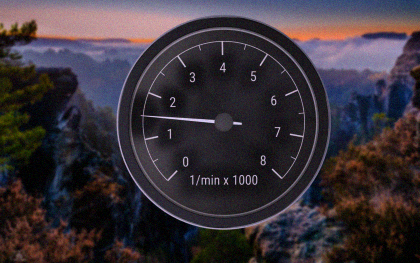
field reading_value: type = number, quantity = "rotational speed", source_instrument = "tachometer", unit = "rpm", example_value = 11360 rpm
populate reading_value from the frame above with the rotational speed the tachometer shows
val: 1500 rpm
